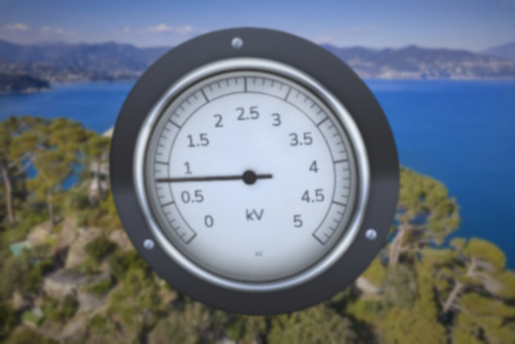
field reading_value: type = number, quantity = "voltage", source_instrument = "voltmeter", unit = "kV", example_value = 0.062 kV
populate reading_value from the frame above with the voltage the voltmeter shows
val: 0.8 kV
